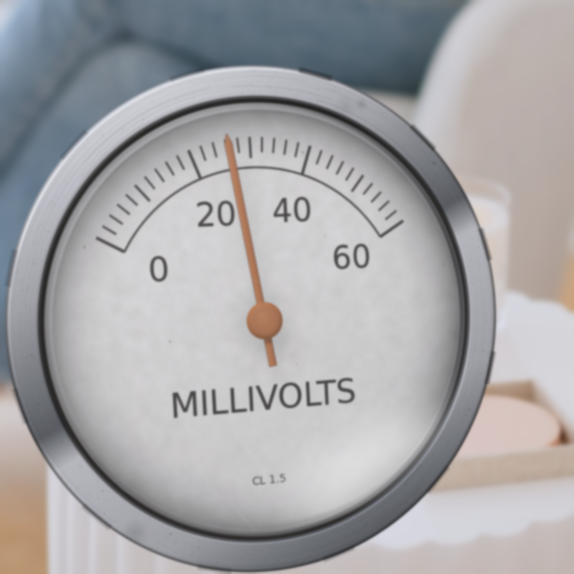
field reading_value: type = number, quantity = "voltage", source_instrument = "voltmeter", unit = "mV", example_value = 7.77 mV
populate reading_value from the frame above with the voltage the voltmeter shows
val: 26 mV
